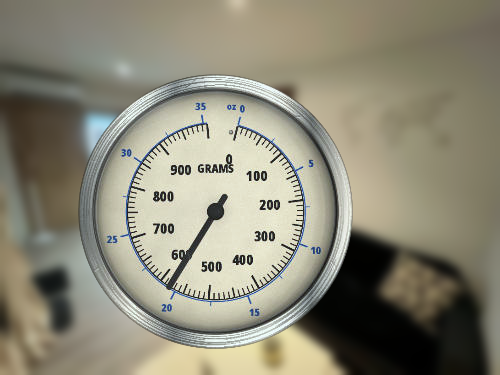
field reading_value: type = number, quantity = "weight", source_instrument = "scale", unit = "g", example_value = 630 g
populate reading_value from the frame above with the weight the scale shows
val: 580 g
